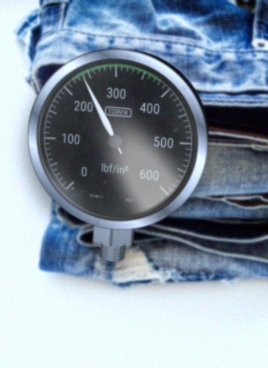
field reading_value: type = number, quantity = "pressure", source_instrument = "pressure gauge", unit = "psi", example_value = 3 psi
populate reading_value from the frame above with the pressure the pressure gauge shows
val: 240 psi
